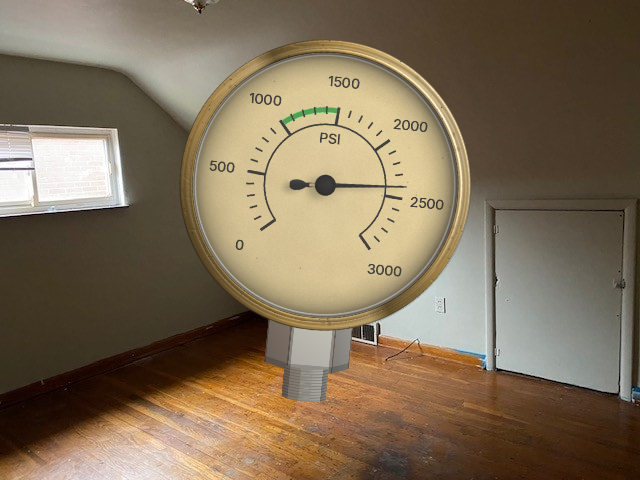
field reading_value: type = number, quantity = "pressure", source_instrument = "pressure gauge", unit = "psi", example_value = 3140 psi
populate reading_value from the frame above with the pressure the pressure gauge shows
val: 2400 psi
